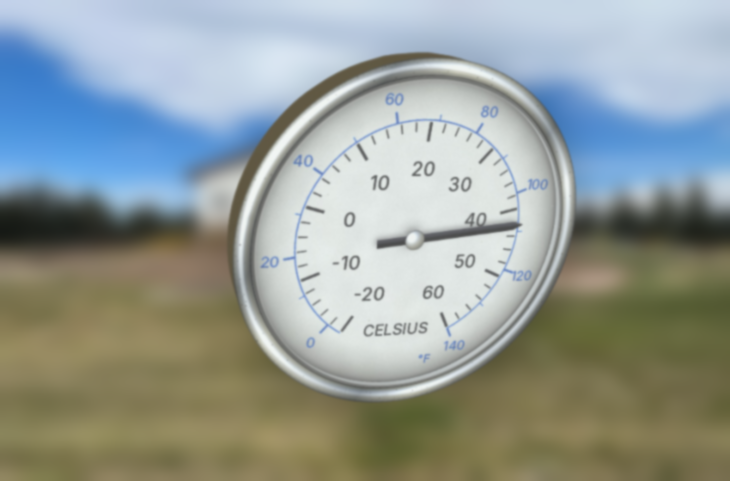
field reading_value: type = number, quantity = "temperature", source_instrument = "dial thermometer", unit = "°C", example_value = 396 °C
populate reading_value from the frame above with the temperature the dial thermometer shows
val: 42 °C
